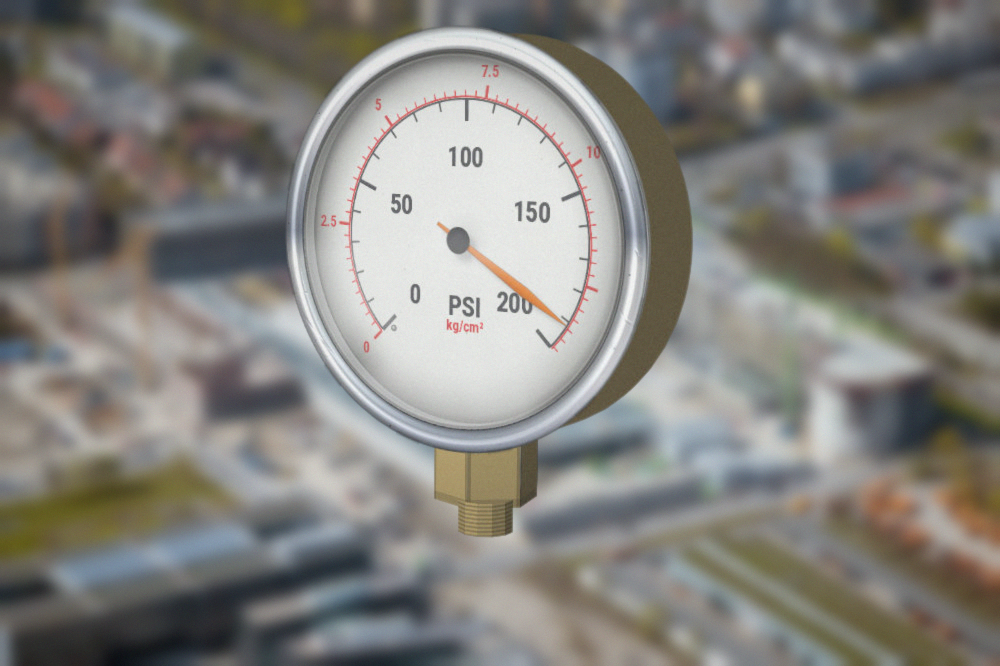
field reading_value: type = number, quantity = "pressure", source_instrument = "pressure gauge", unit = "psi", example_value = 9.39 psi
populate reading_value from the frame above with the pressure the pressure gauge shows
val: 190 psi
